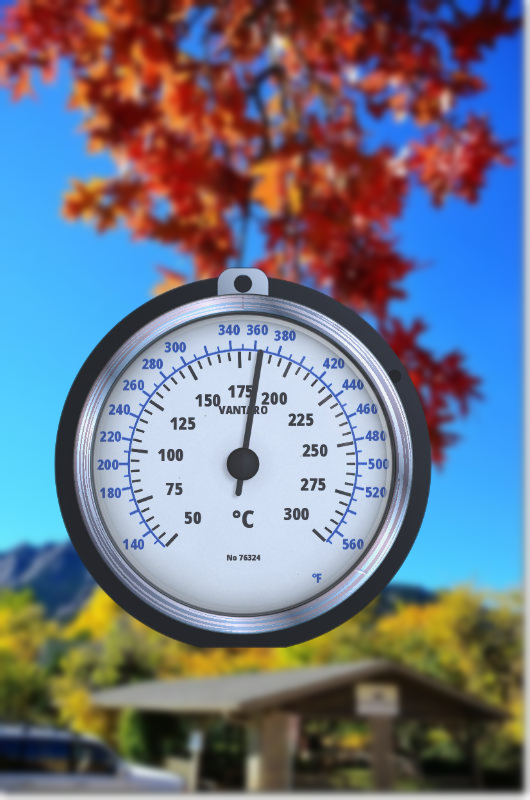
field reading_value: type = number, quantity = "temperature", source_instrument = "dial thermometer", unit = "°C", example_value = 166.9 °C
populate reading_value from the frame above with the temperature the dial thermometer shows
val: 185 °C
